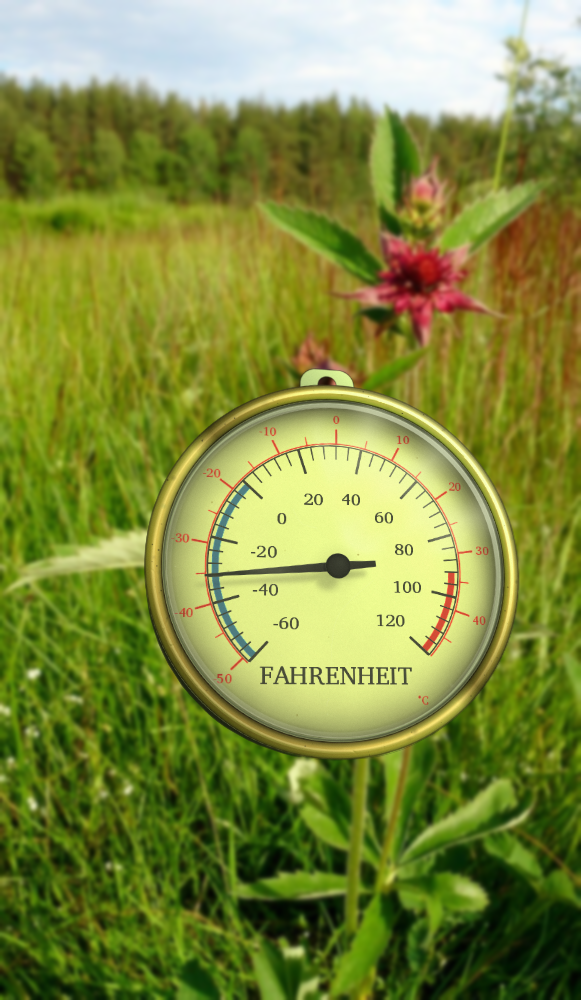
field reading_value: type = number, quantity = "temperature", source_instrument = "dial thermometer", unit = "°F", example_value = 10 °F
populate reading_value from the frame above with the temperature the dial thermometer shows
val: -32 °F
